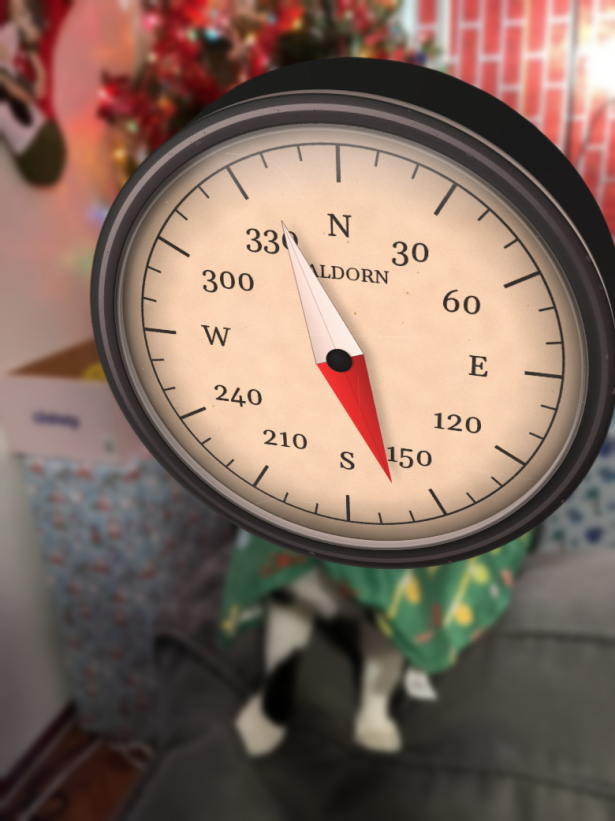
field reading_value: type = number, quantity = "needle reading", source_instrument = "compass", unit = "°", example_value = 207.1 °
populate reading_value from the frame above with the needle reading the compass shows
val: 160 °
